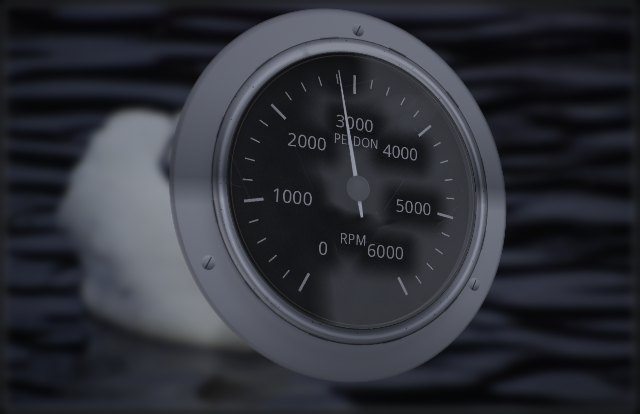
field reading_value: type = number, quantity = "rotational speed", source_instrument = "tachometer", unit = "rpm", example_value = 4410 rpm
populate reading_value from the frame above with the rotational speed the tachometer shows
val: 2800 rpm
